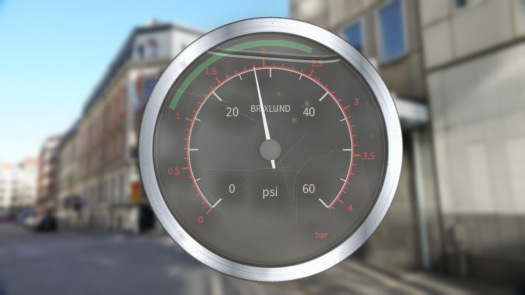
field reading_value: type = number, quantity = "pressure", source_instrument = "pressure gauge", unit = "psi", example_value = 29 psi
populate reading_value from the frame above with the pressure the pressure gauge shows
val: 27.5 psi
